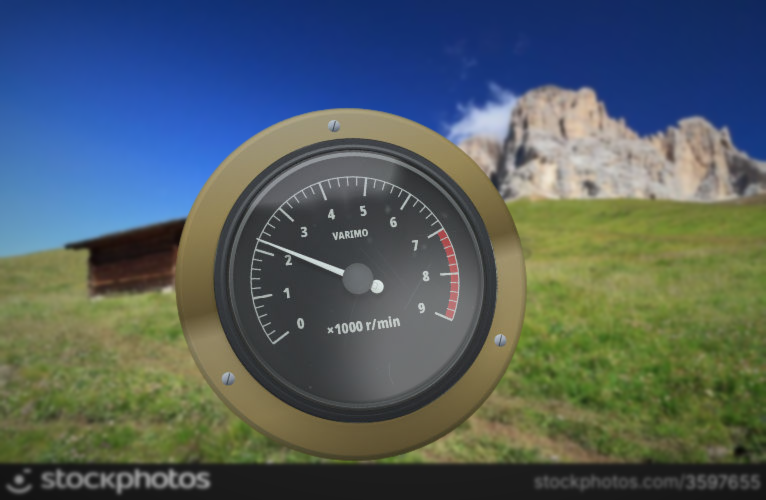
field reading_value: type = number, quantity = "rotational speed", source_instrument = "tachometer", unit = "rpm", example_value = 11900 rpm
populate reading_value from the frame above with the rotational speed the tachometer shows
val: 2200 rpm
